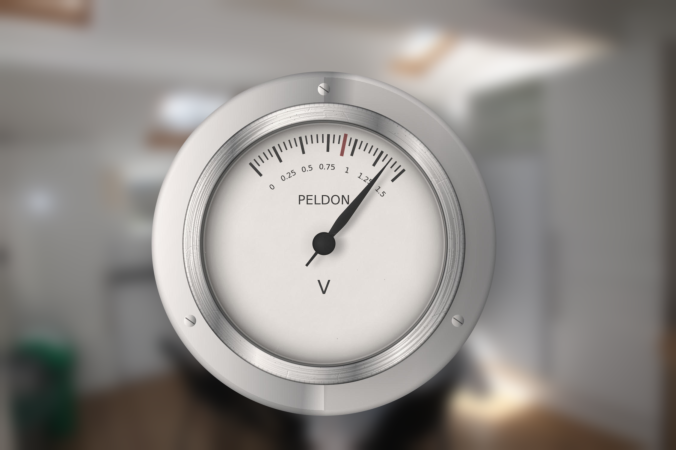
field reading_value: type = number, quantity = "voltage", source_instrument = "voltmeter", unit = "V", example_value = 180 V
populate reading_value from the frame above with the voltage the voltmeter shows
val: 1.35 V
